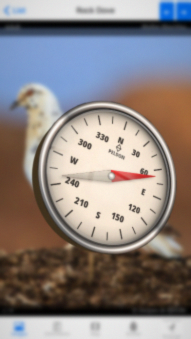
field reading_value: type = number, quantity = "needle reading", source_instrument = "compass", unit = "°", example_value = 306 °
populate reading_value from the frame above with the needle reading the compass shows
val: 67.5 °
